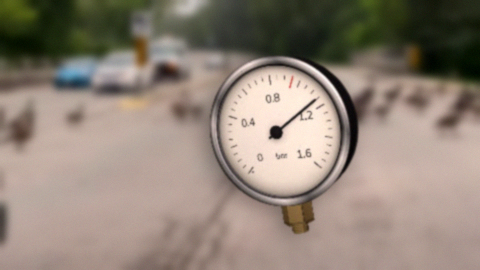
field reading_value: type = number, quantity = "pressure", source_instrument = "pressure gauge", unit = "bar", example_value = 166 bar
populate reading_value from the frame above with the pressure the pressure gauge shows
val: 1.15 bar
